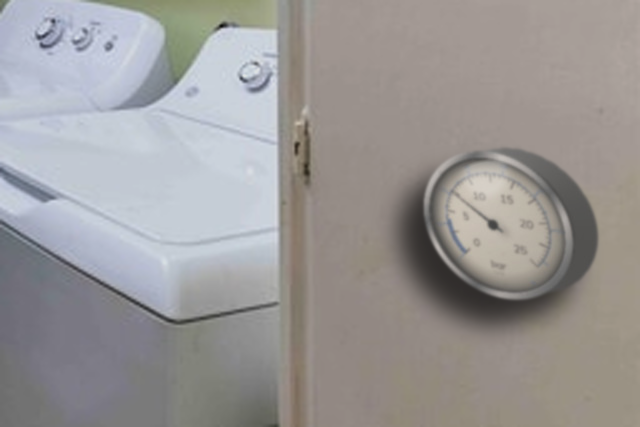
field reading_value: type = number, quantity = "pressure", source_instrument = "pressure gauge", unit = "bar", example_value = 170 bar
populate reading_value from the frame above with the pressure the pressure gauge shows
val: 7.5 bar
